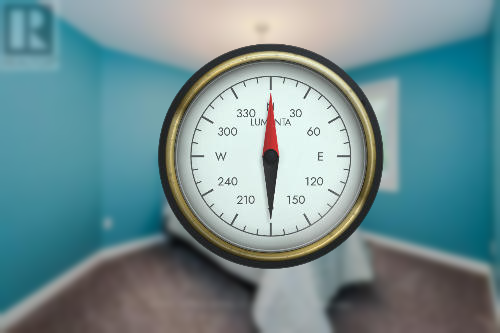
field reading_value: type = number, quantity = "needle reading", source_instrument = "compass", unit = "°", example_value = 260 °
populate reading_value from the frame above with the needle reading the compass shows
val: 0 °
